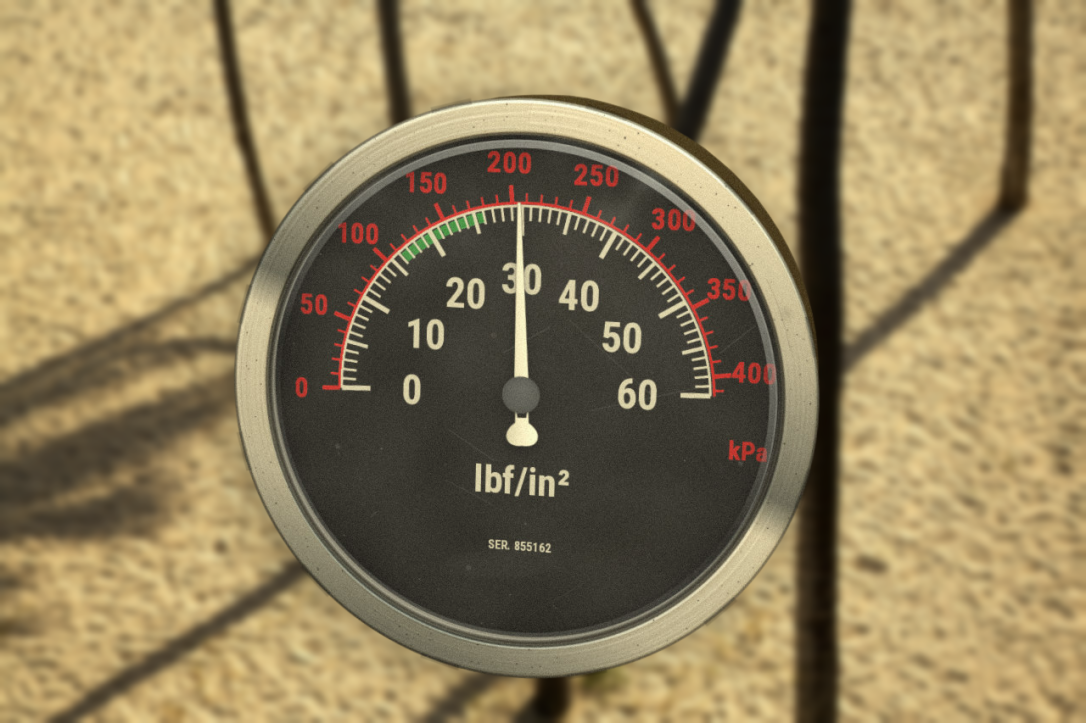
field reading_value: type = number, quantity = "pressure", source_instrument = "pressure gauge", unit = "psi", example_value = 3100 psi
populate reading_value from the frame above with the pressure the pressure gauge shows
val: 30 psi
